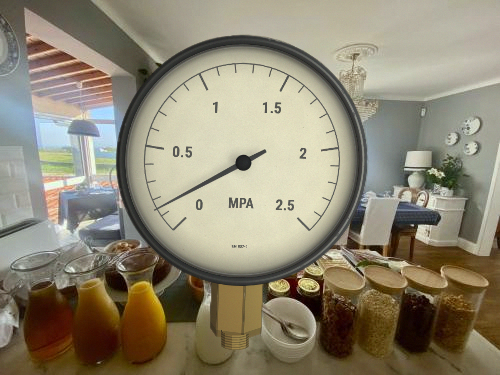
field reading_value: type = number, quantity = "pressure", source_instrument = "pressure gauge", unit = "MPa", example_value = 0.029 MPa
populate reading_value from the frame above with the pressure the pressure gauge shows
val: 0.15 MPa
